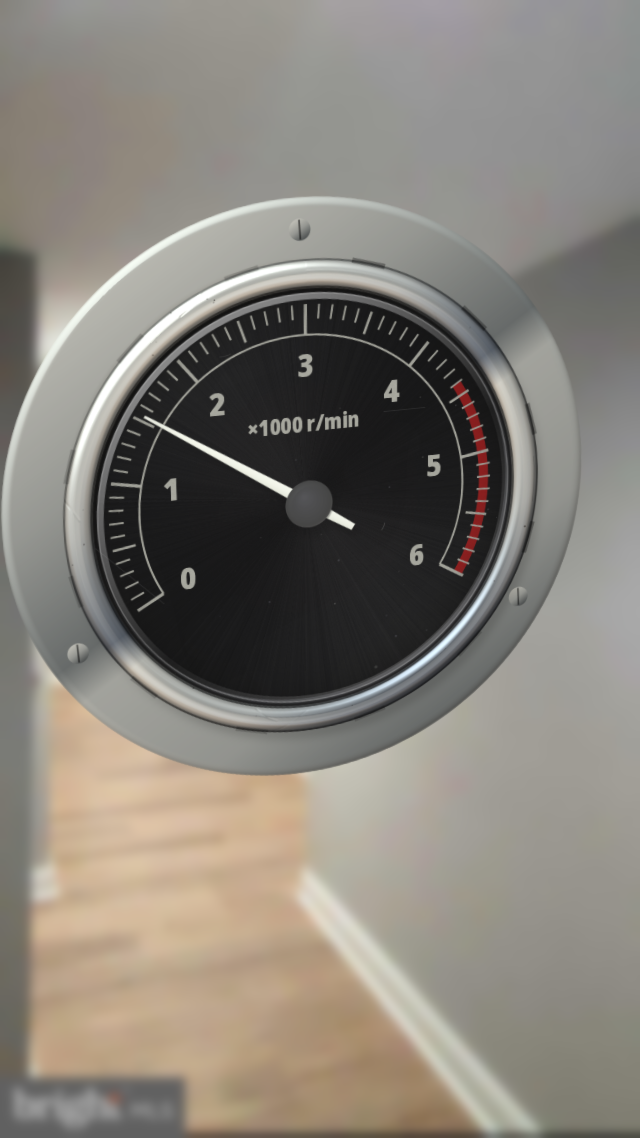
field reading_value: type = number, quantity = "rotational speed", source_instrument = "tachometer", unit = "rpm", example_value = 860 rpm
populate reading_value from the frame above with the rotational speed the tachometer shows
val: 1550 rpm
